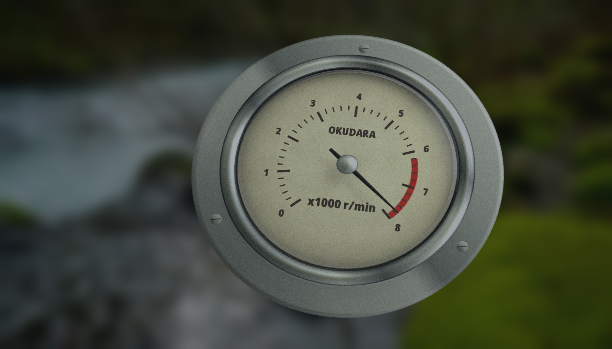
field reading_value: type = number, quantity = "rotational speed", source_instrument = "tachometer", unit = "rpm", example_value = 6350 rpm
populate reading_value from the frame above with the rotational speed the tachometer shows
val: 7800 rpm
